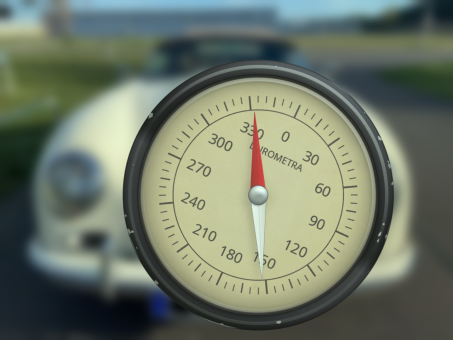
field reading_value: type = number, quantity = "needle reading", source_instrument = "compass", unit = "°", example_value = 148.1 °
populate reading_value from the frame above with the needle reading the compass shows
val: 332.5 °
